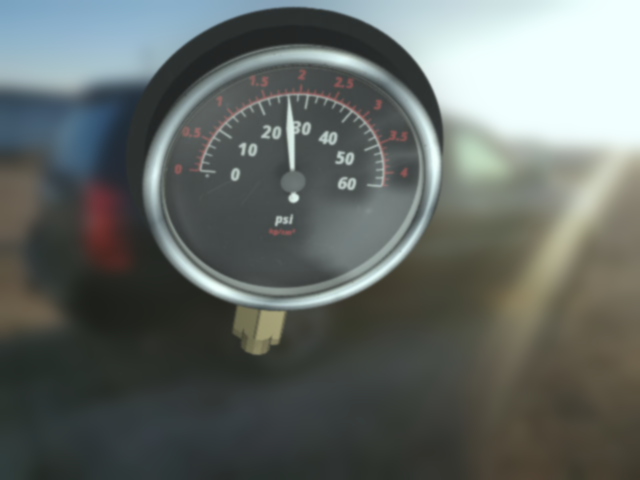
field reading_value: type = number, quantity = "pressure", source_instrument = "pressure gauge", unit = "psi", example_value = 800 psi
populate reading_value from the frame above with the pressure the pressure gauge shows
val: 26 psi
